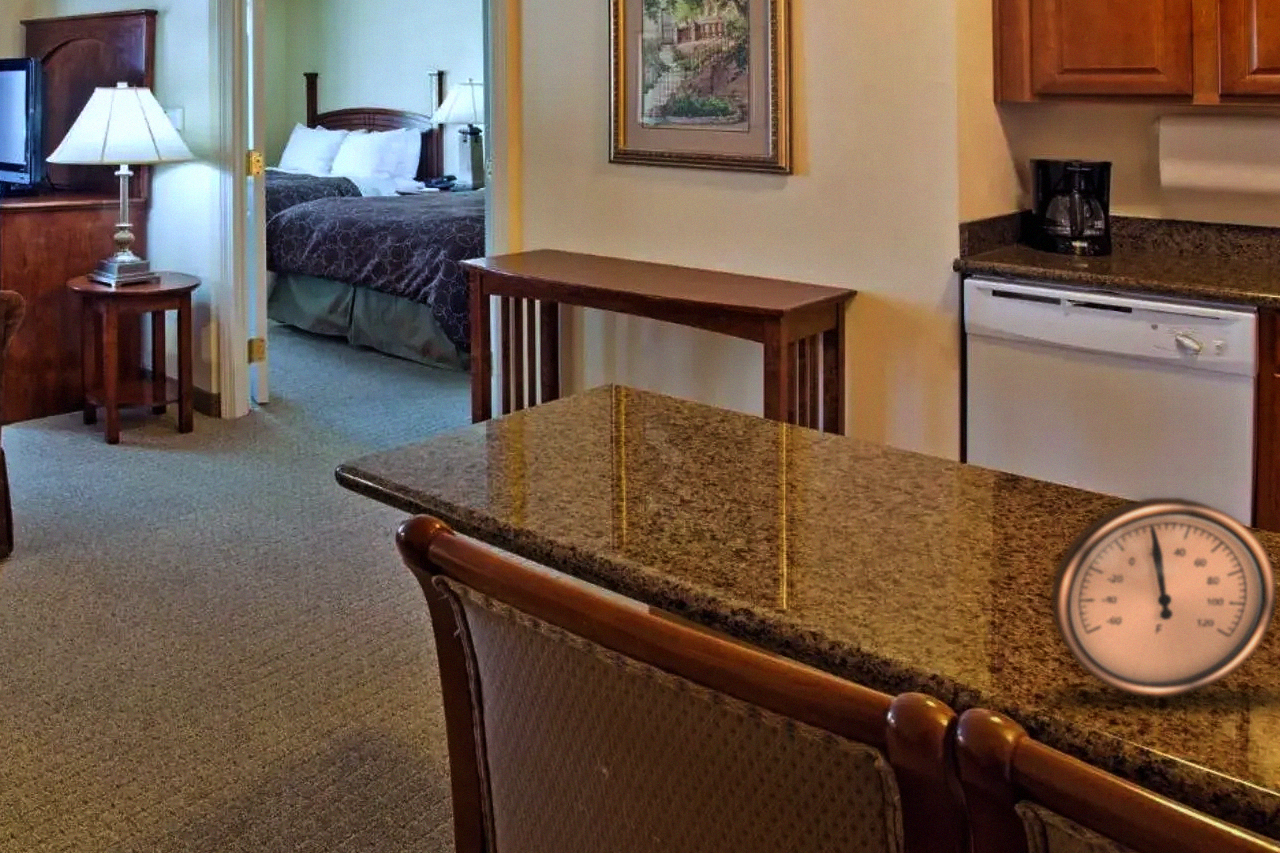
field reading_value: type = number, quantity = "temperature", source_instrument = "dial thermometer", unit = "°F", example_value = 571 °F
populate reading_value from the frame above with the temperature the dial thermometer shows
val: 20 °F
